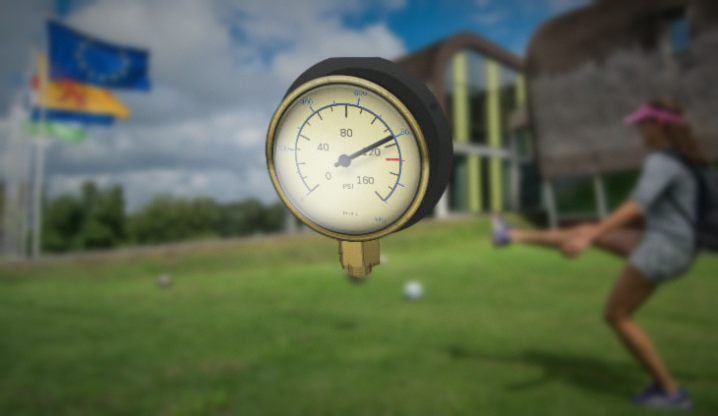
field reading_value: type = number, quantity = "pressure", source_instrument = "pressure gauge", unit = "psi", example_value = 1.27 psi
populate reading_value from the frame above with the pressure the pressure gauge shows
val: 115 psi
